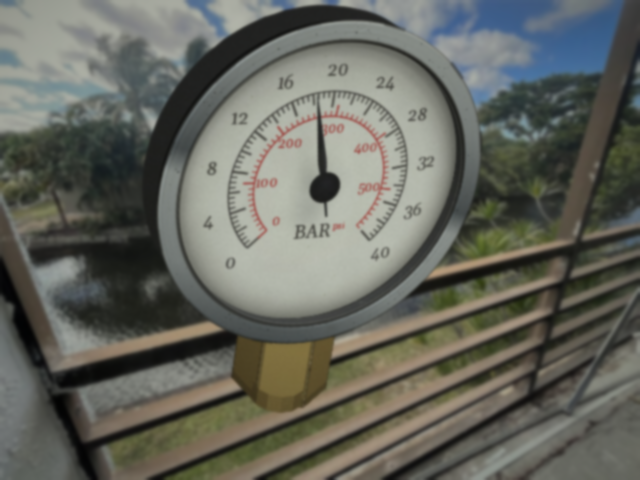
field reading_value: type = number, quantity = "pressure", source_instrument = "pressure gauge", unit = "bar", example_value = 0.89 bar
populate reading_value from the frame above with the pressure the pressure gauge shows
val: 18 bar
